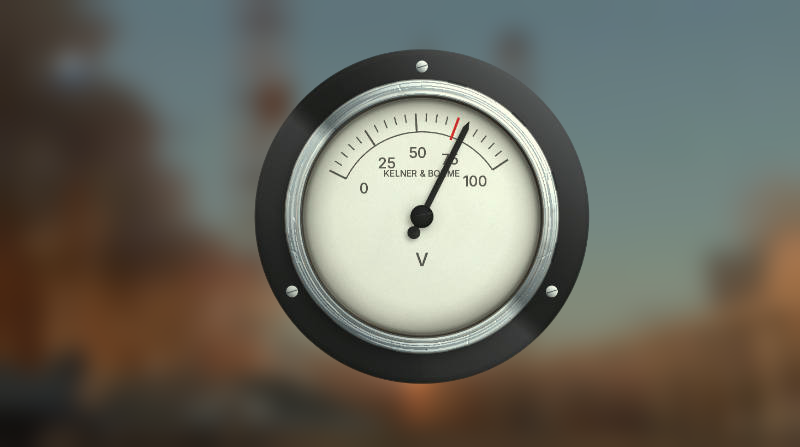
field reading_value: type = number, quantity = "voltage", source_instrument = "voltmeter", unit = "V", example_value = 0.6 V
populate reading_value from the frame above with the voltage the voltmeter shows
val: 75 V
